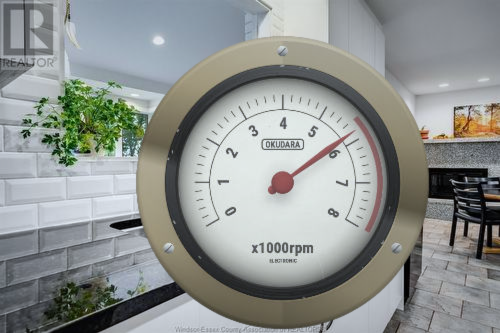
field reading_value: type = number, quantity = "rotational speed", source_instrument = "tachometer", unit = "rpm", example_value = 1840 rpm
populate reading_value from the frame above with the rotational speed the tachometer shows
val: 5800 rpm
